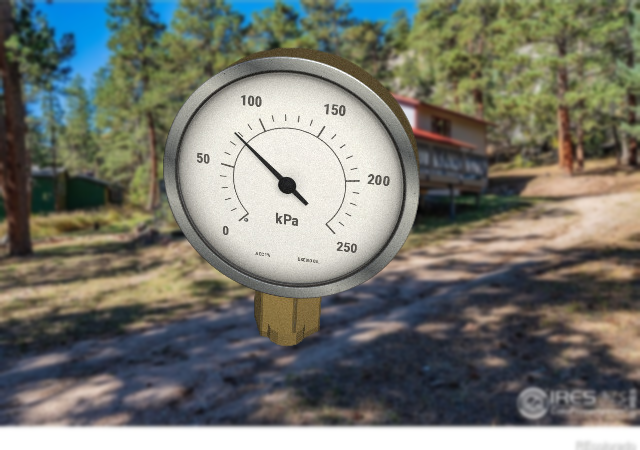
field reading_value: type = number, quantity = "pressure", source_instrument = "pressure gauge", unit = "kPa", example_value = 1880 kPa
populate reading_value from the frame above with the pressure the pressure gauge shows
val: 80 kPa
